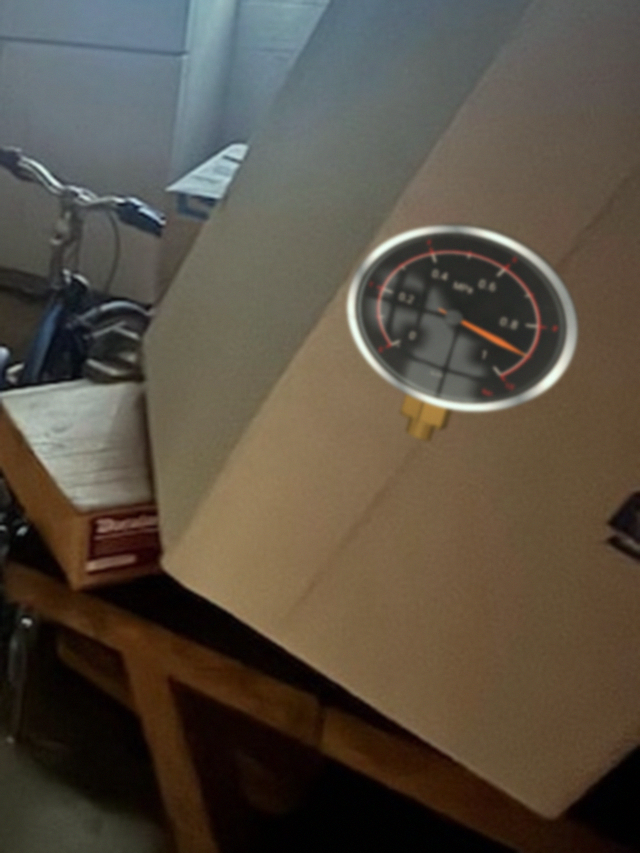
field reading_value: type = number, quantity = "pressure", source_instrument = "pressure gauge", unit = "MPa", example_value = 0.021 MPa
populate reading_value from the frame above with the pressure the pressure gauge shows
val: 0.9 MPa
